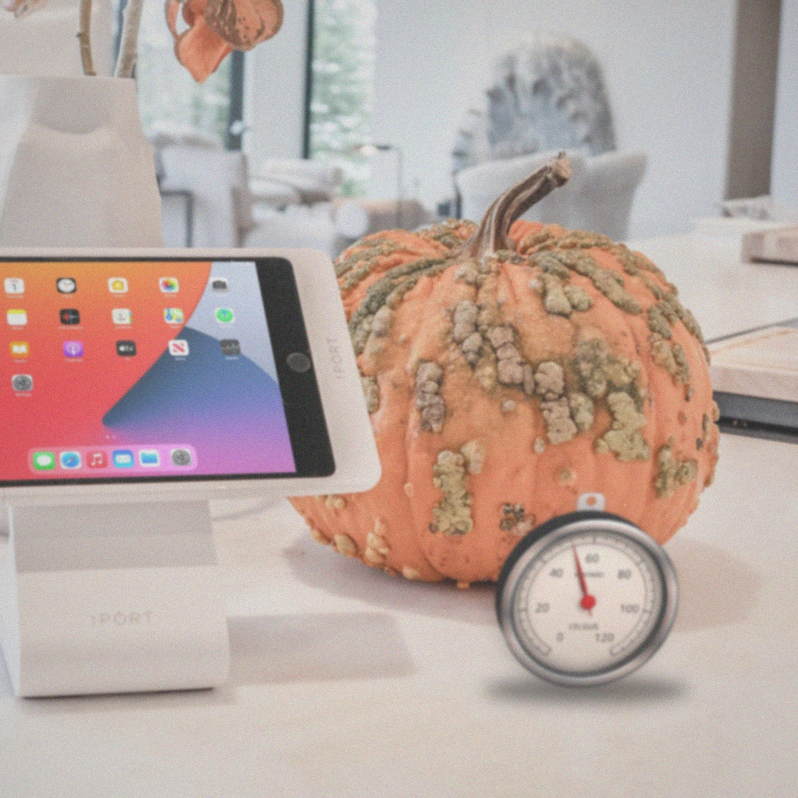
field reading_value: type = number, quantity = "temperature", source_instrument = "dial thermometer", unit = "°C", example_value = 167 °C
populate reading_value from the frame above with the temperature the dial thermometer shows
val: 52 °C
